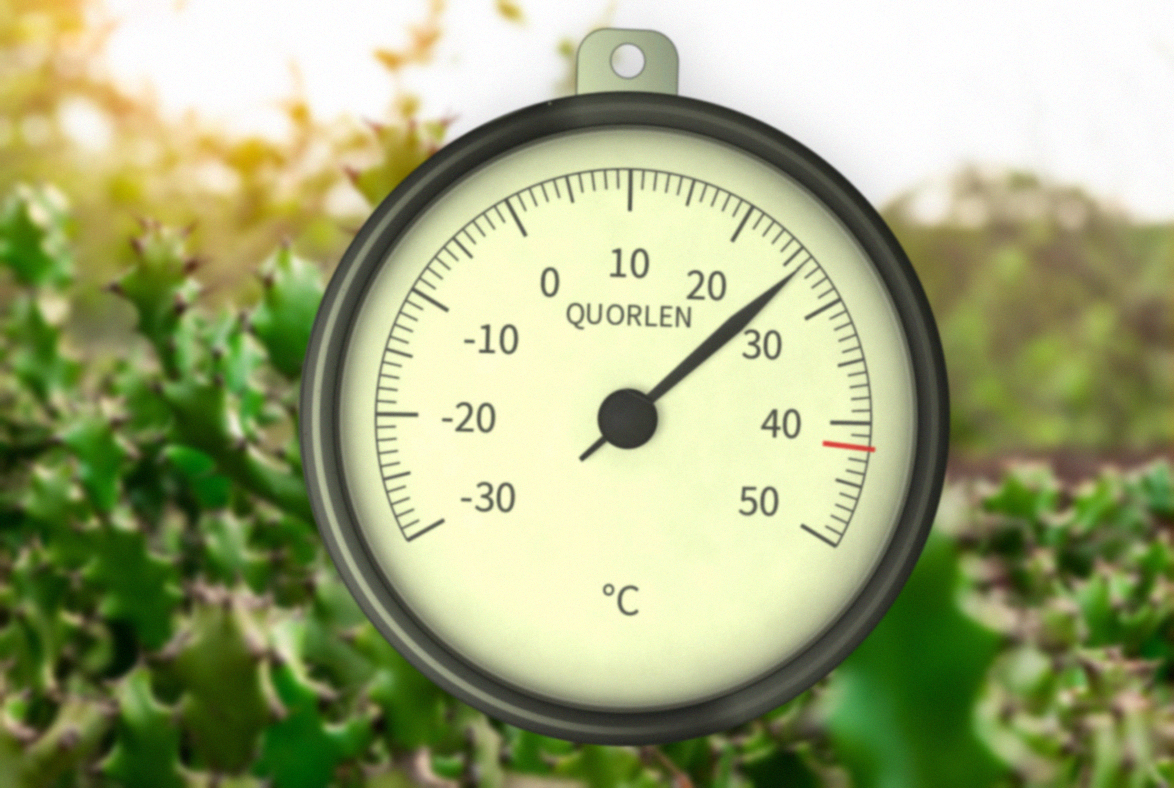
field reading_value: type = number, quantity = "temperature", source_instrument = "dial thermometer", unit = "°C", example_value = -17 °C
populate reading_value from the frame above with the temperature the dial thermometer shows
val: 26 °C
